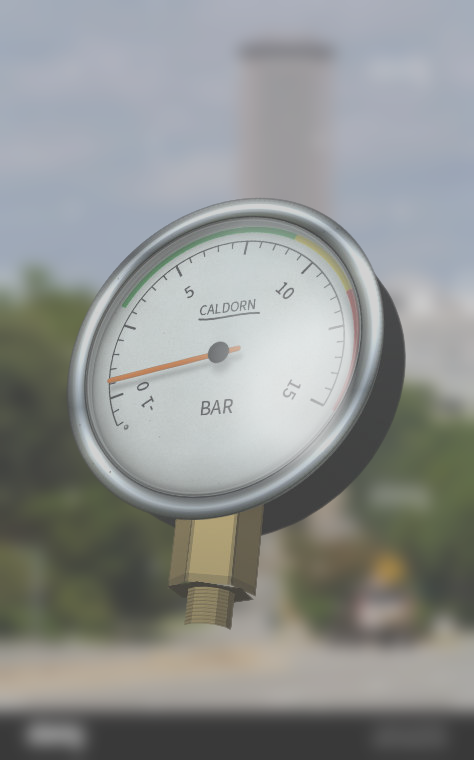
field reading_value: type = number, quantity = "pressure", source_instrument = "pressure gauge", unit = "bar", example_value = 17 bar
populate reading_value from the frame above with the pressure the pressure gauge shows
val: 0.5 bar
